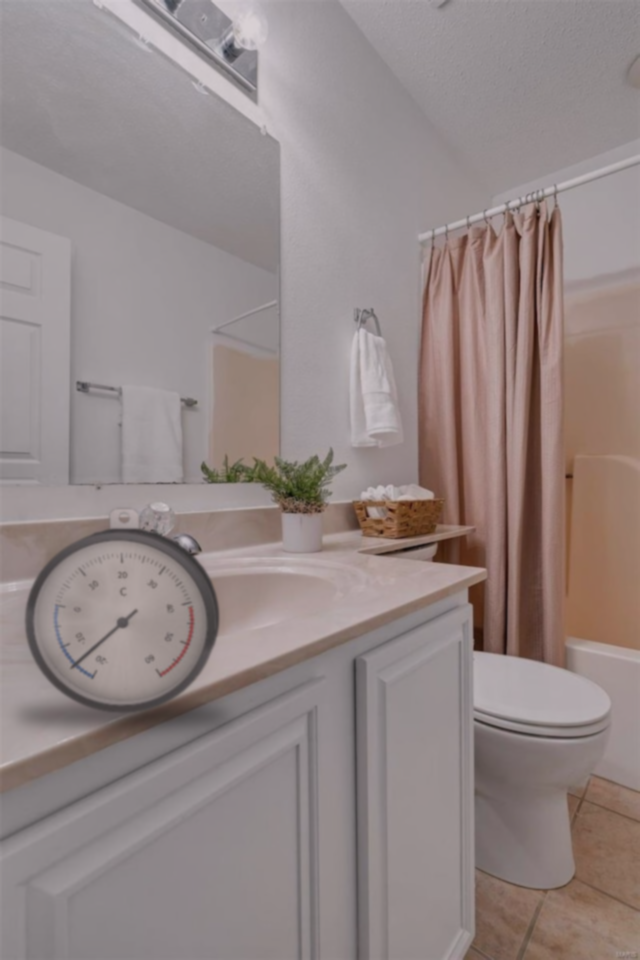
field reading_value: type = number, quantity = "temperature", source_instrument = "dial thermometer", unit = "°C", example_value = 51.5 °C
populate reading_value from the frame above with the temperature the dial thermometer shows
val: -15 °C
